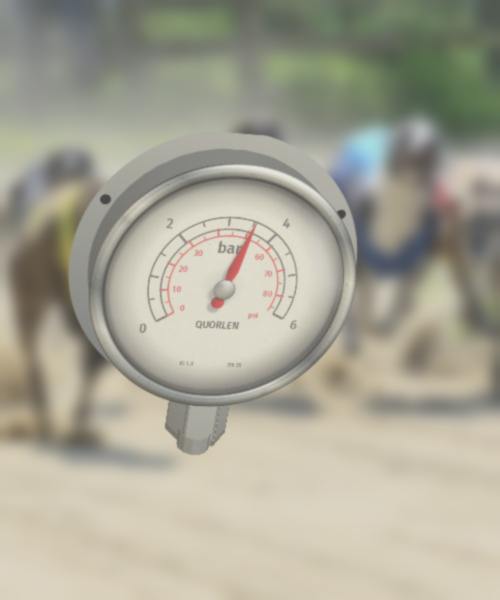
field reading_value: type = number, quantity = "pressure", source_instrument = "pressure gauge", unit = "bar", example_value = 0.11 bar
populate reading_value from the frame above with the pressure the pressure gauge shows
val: 3.5 bar
